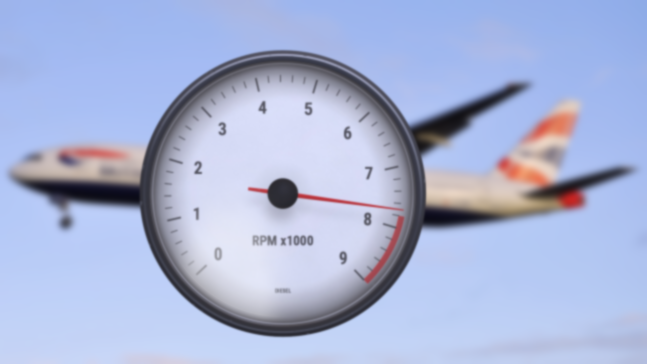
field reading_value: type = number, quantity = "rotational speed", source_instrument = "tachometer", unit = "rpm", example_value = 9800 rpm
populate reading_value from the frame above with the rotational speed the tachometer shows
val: 7700 rpm
